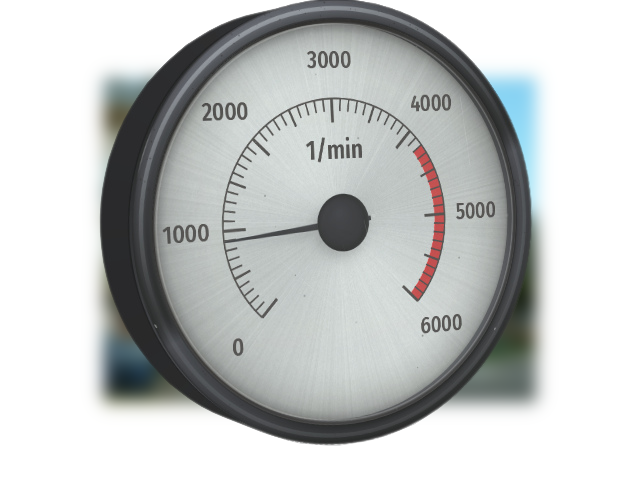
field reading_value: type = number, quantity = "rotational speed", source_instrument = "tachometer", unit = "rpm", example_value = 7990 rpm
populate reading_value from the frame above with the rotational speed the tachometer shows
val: 900 rpm
